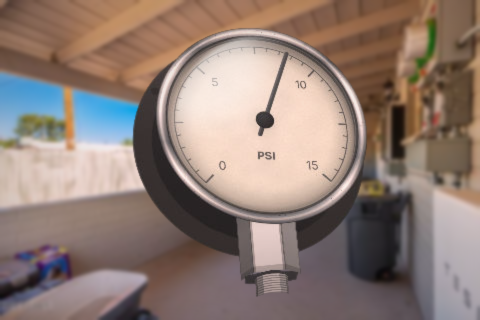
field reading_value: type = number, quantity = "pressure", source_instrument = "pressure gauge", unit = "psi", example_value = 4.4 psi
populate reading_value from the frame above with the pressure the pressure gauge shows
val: 8.75 psi
